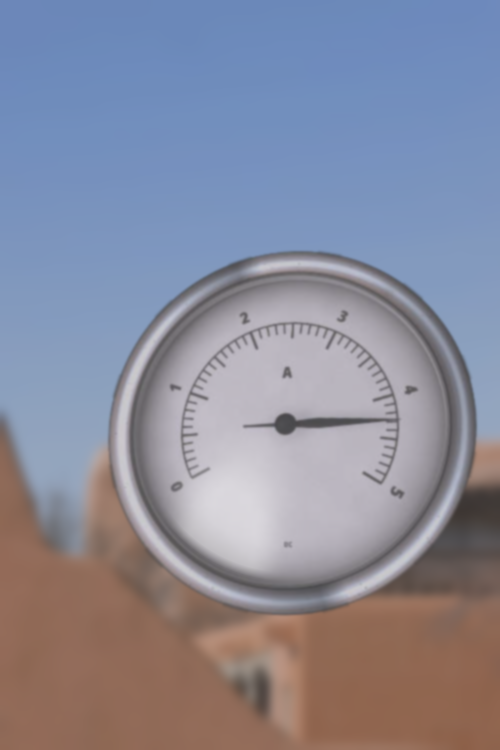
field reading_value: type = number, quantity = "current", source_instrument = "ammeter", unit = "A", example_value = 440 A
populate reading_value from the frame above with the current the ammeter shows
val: 4.3 A
